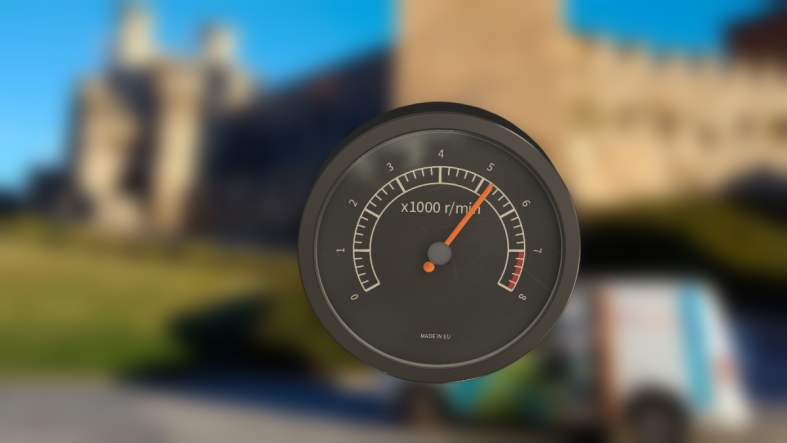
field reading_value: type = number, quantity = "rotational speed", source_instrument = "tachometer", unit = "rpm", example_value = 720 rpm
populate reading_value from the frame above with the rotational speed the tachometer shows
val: 5200 rpm
